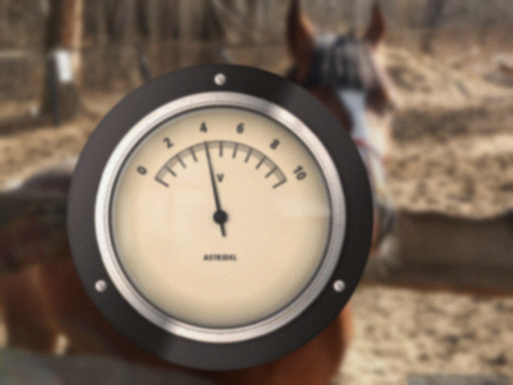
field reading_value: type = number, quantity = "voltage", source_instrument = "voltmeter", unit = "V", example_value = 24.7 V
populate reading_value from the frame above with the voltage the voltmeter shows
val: 4 V
